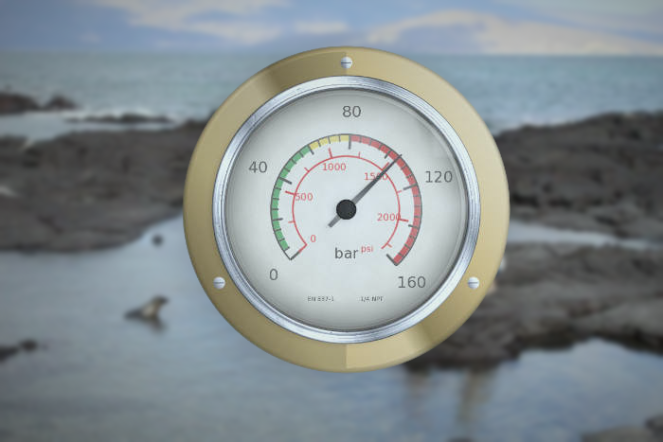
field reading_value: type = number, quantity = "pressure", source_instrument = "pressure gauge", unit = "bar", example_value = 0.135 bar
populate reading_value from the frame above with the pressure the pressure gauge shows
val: 105 bar
